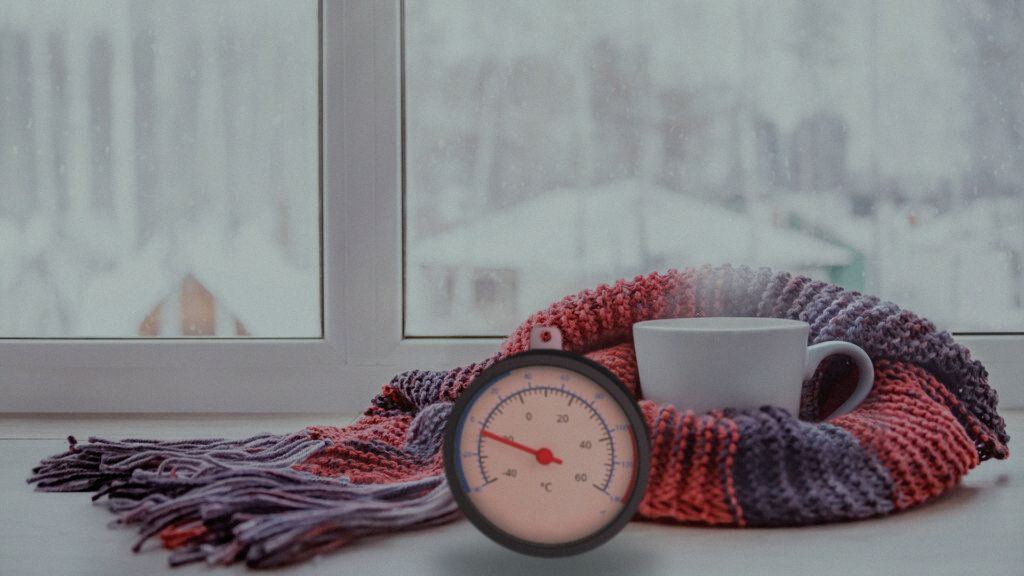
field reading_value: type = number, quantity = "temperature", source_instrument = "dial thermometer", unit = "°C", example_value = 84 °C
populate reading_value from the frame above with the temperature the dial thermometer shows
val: -20 °C
